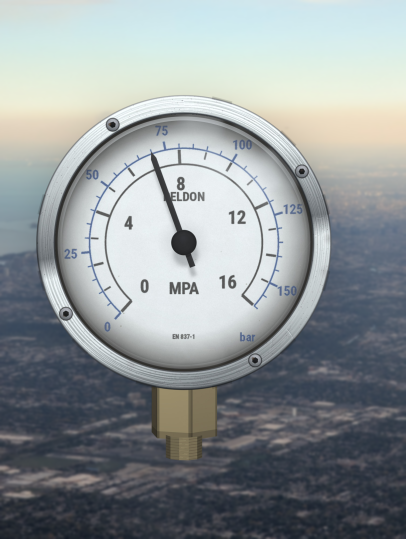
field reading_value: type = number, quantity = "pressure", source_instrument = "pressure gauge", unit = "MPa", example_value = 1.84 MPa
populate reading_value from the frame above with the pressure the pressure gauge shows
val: 7 MPa
